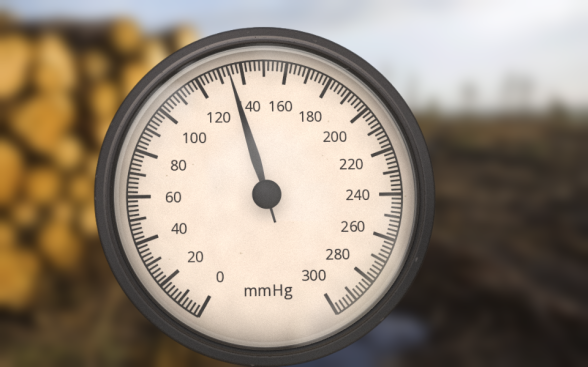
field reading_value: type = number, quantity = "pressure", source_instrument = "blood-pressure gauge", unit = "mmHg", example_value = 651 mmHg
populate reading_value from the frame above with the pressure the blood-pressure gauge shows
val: 134 mmHg
